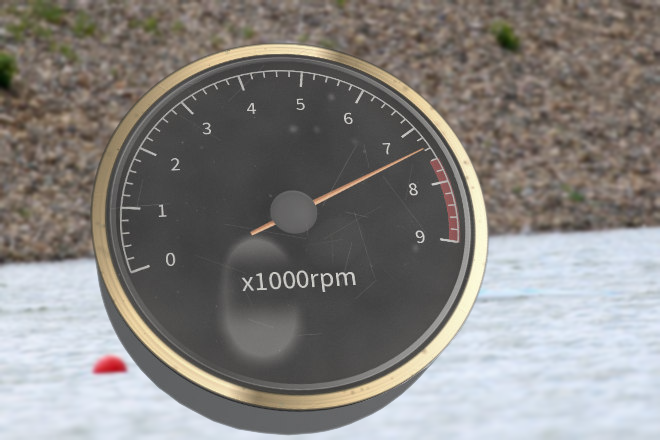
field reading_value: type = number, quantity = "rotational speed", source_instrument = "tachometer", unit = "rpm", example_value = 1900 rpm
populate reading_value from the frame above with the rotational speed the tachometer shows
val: 7400 rpm
